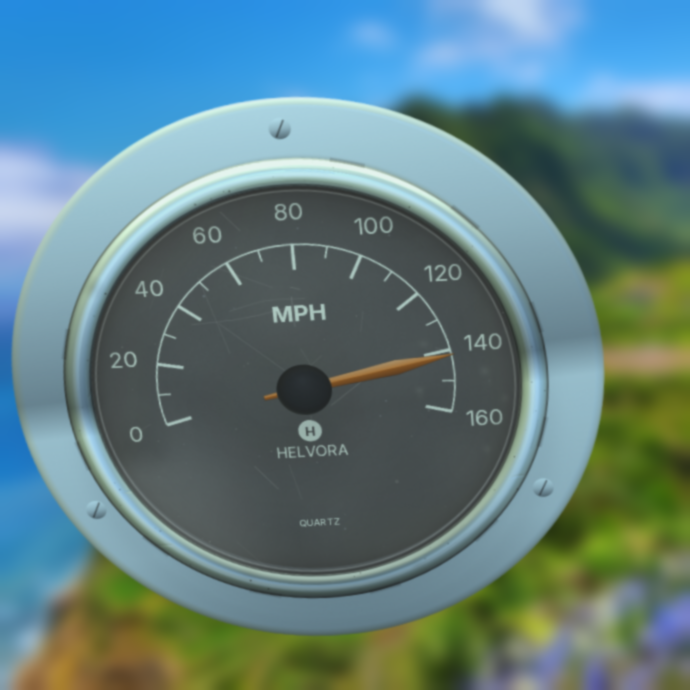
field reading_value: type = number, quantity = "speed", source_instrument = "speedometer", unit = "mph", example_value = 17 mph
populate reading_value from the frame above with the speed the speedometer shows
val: 140 mph
